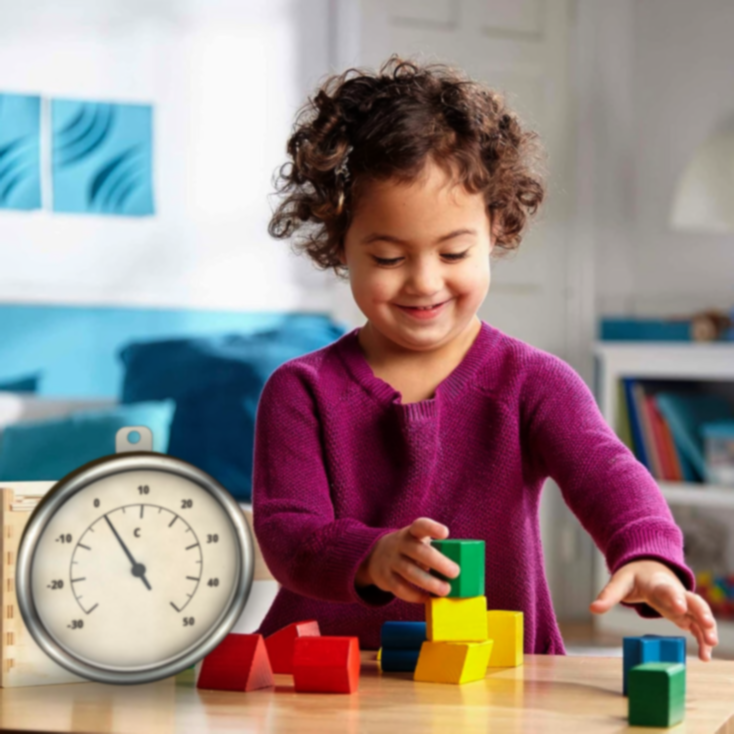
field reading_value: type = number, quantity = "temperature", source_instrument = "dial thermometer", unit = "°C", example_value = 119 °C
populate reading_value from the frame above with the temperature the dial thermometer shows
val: 0 °C
